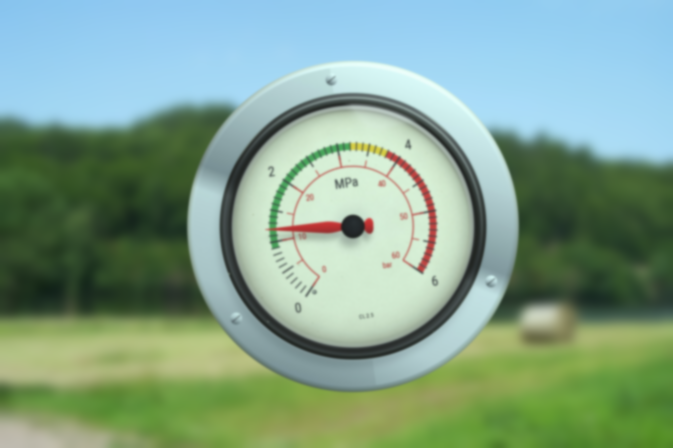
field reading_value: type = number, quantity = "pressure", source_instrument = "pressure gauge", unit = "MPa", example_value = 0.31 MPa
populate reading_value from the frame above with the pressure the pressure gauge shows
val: 1.2 MPa
